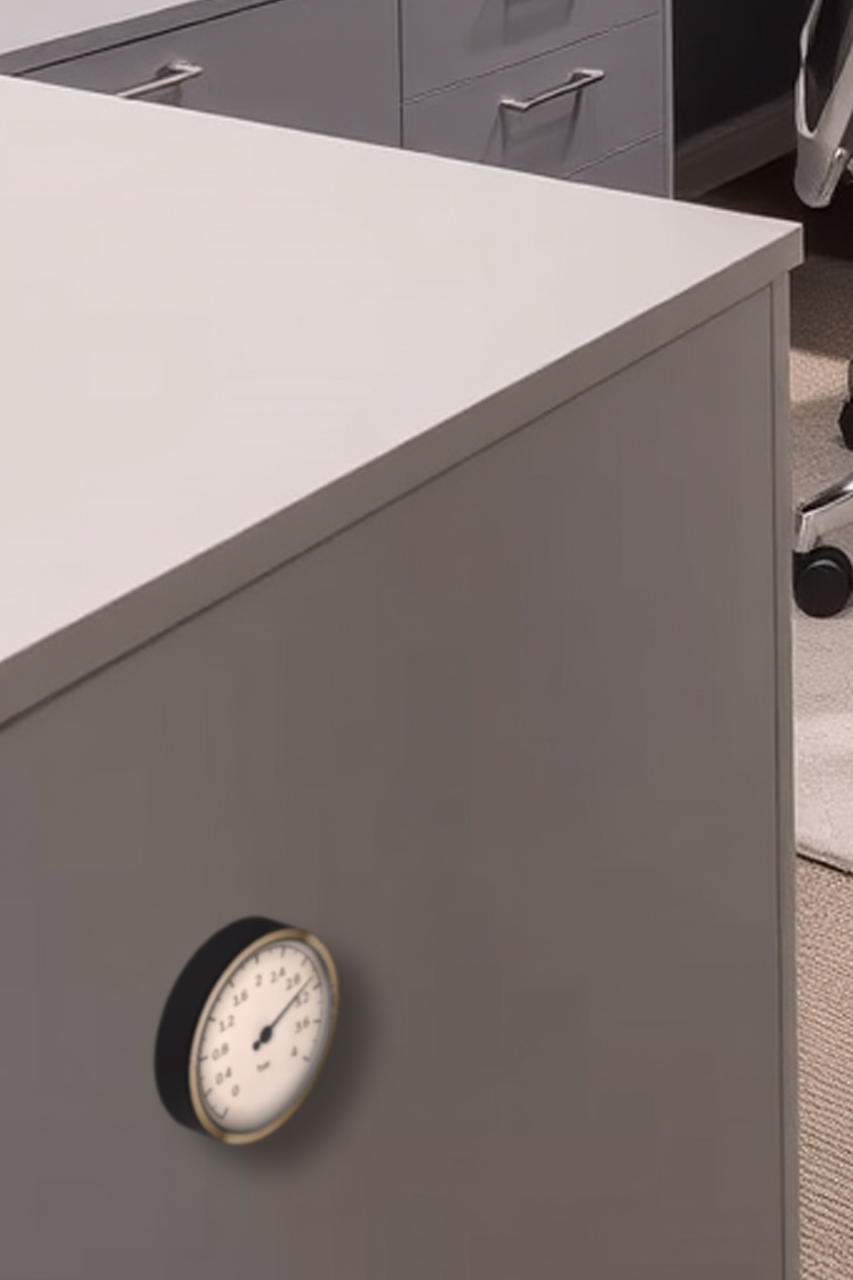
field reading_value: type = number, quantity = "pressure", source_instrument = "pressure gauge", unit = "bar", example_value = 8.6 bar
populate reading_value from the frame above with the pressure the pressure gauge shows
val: 3 bar
